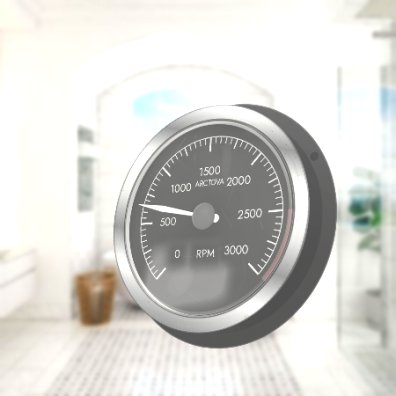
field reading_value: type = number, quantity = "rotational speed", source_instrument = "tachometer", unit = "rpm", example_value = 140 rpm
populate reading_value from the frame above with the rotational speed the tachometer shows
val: 650 rpm
